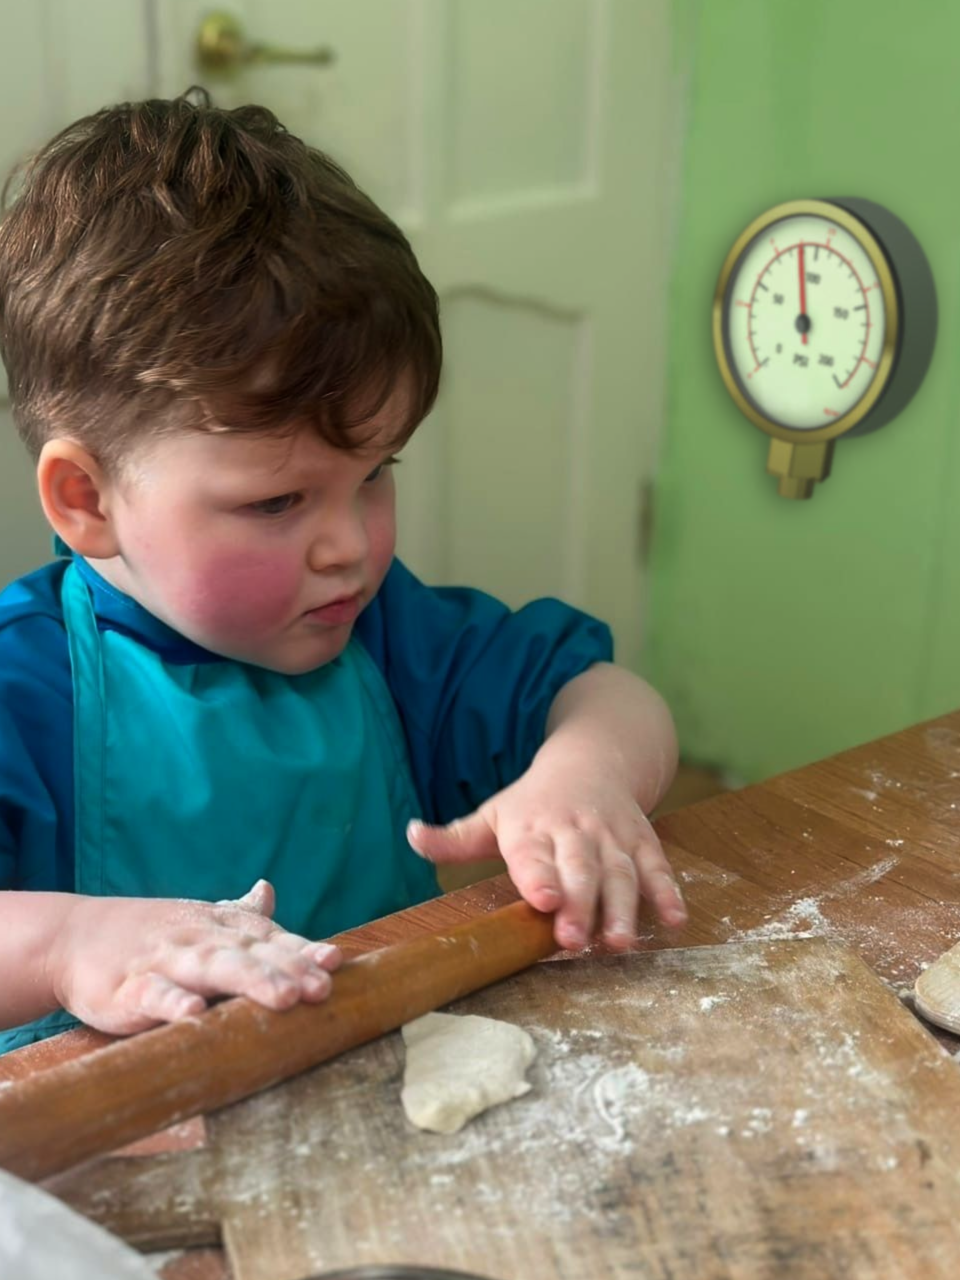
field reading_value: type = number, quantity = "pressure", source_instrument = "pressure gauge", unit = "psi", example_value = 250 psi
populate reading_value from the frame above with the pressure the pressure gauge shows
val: 90 psi
